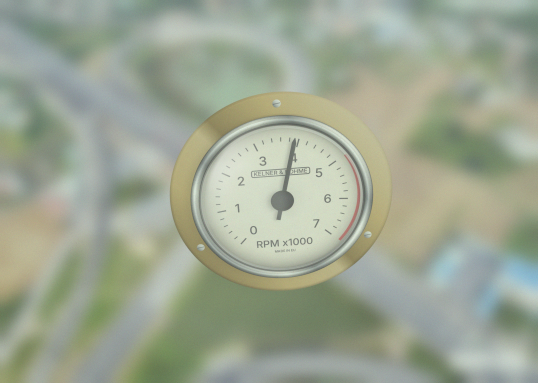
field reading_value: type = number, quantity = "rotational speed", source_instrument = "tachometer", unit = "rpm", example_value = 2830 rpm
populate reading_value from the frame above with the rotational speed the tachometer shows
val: 3900 rpm
